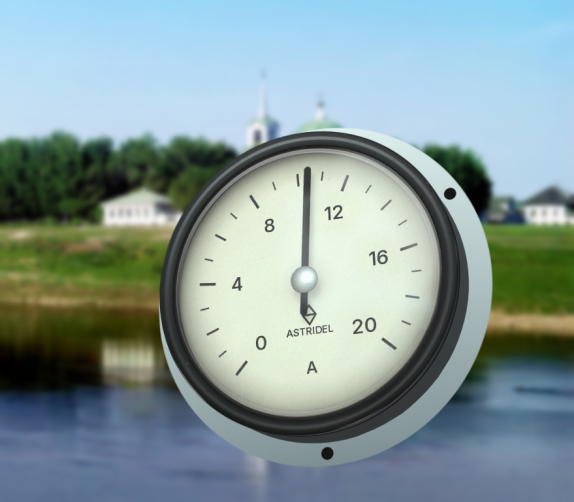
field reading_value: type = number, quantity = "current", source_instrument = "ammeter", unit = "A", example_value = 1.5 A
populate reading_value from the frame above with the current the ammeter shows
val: 10.5 A
